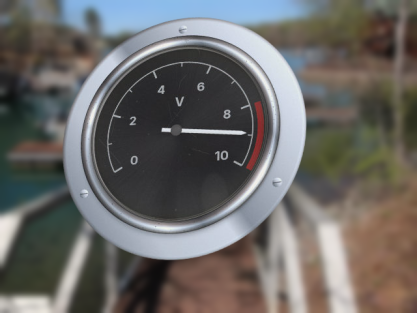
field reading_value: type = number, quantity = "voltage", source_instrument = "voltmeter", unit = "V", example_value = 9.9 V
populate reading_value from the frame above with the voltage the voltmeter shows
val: 9 V
